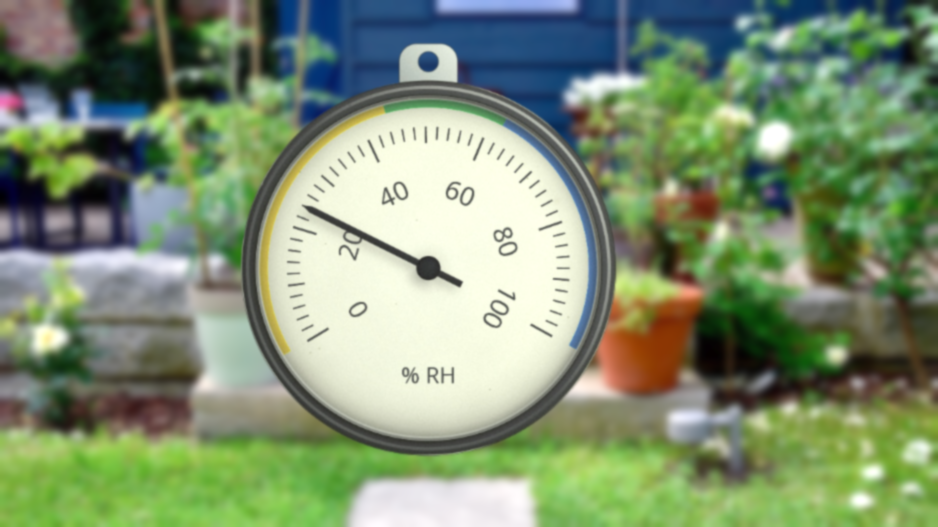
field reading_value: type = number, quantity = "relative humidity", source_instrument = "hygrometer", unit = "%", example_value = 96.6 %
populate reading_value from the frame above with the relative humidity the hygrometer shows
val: 24 %
